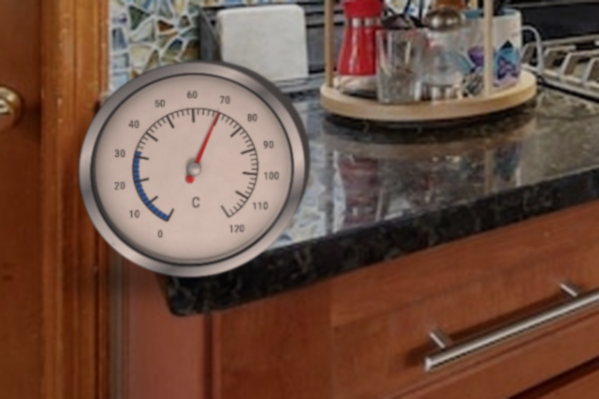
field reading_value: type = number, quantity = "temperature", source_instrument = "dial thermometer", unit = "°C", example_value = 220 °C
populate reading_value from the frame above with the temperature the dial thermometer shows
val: 70 °C
